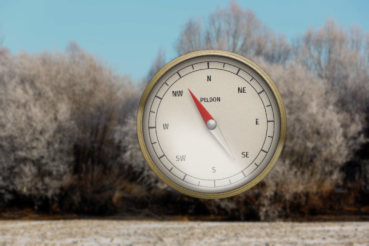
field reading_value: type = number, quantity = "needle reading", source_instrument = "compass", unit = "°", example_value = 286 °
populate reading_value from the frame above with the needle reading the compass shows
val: 330 °
